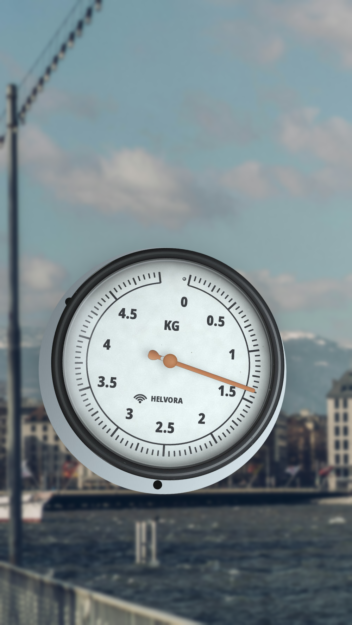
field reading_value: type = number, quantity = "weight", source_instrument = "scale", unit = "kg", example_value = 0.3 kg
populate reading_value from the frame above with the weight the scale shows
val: 1.4 kg
